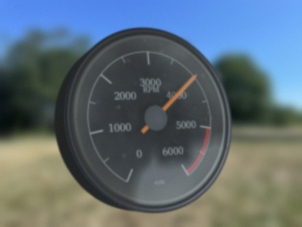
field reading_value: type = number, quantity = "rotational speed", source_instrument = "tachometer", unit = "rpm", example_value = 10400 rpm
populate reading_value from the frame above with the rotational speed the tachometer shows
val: 4000 rpm
